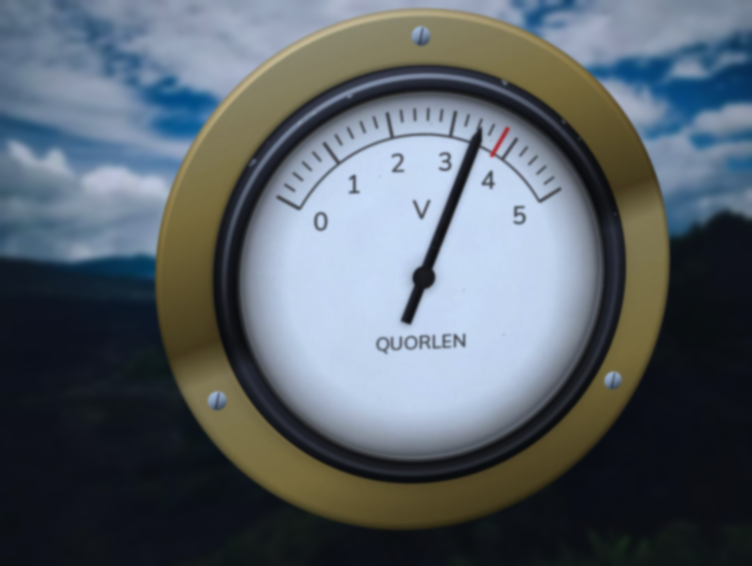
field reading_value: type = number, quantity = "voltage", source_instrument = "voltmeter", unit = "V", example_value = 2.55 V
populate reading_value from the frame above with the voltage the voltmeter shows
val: 3.4 V
